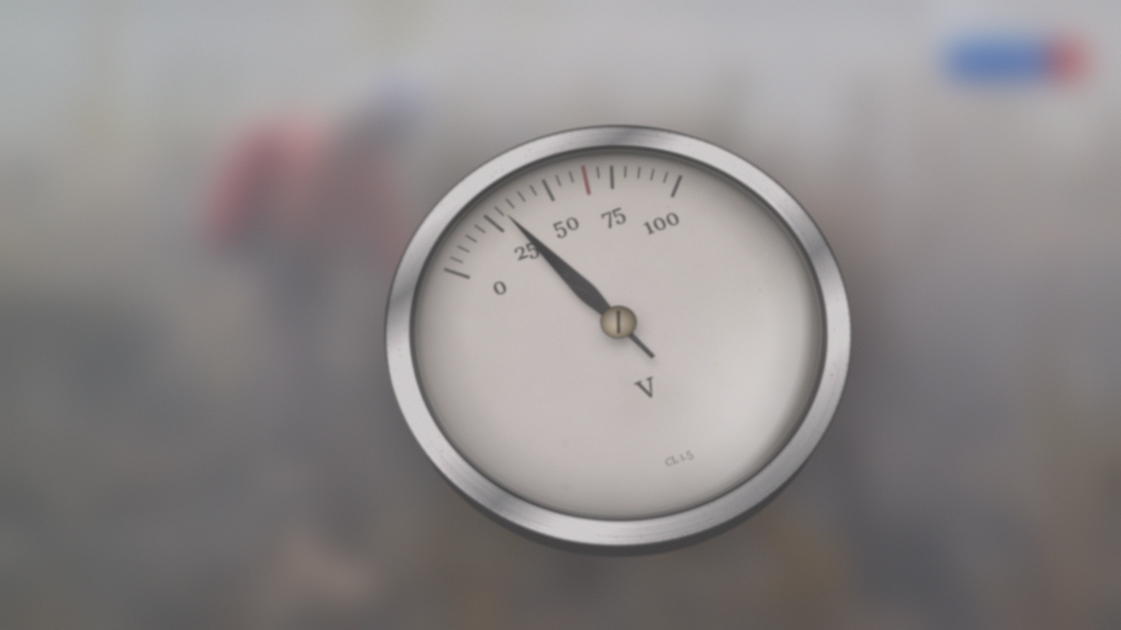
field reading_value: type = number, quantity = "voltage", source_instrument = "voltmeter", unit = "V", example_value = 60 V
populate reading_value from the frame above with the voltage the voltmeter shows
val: 30 V
